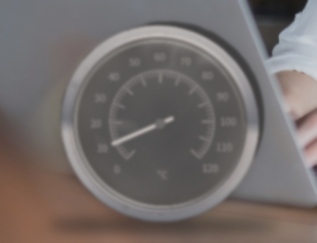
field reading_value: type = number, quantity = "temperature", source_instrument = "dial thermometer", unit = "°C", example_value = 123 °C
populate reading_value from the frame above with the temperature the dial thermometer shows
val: 10 °C
